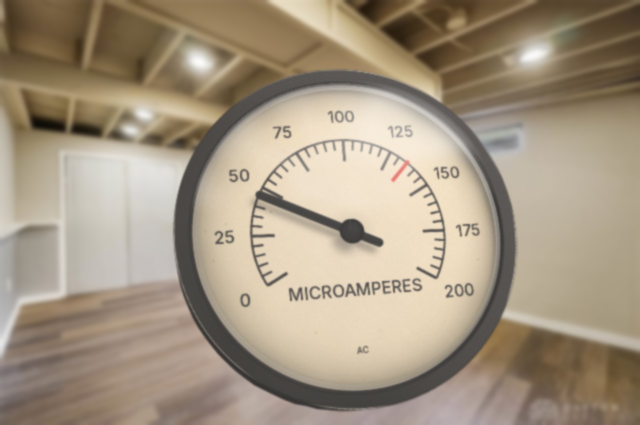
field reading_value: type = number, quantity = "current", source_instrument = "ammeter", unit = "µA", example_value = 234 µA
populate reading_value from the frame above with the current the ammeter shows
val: 45 µA
